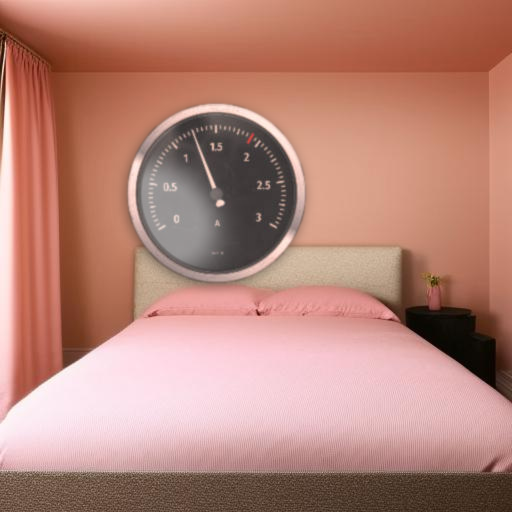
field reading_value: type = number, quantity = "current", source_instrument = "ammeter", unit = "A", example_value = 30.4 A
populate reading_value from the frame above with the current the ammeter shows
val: 1.25 A
